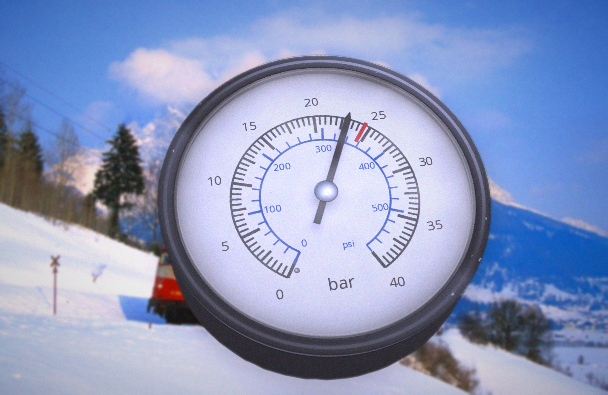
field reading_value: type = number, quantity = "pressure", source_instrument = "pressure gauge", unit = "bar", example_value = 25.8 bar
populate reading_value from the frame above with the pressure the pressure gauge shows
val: 23 bar
